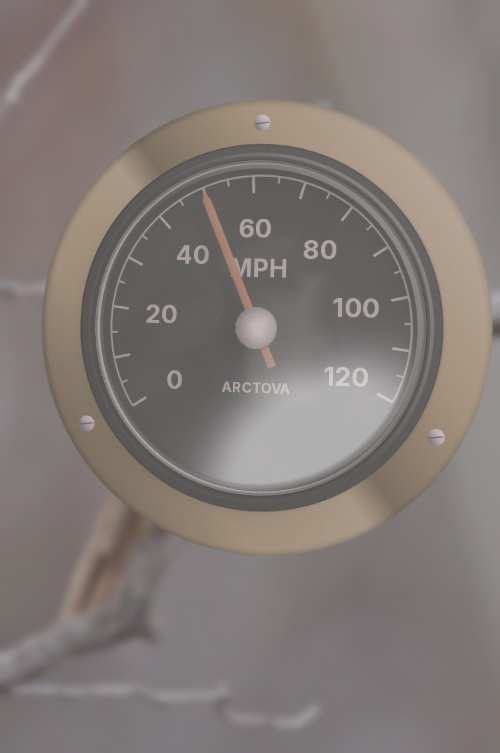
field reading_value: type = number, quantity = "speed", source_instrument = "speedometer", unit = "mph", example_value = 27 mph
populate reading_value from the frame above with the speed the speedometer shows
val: 50 mph
